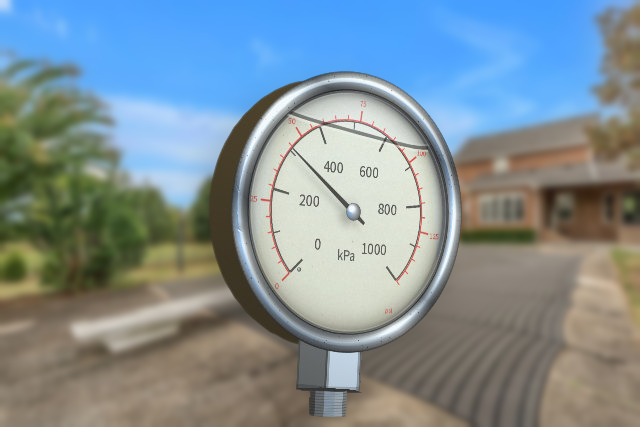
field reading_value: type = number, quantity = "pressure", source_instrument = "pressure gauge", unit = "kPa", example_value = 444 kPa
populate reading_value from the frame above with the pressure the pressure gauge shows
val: 300 kPa
